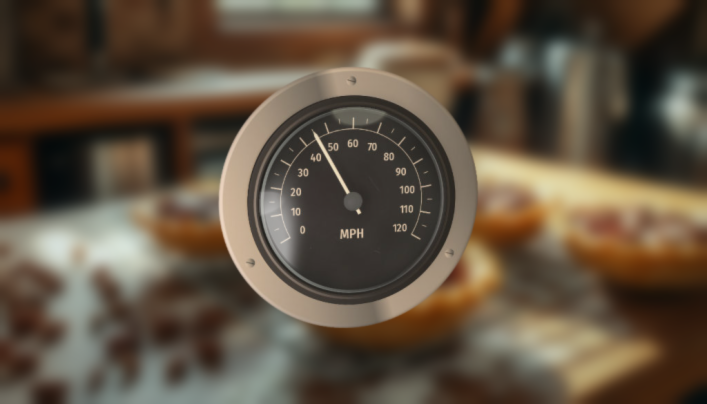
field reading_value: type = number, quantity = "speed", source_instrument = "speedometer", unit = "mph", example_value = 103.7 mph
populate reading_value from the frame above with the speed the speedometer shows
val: 45 mph
